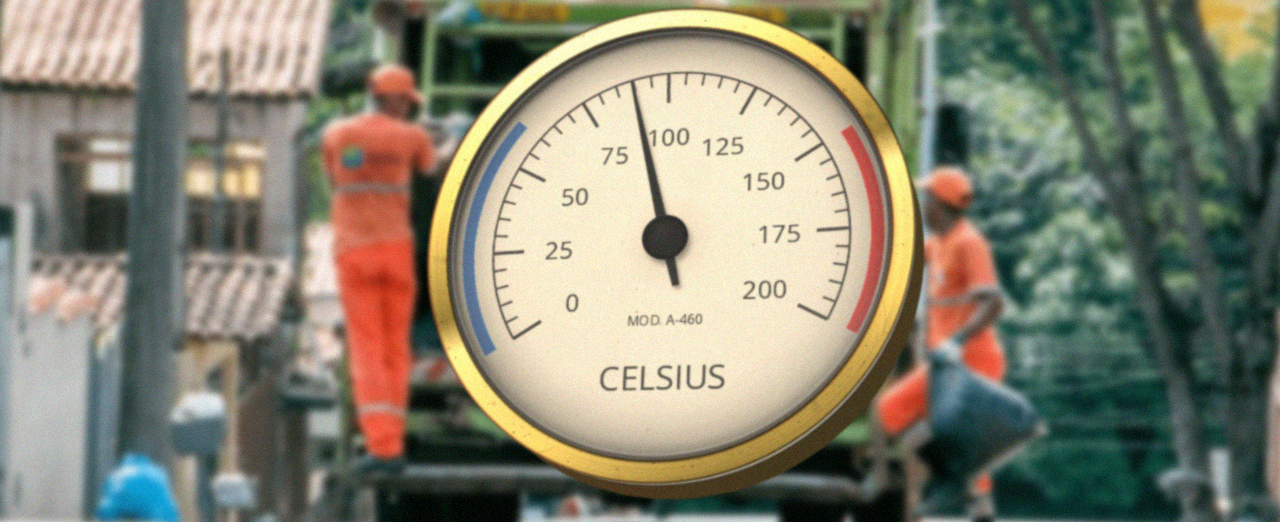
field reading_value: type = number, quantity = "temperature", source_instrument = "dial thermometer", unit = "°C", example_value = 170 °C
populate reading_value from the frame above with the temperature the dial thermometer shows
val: 90 °C
